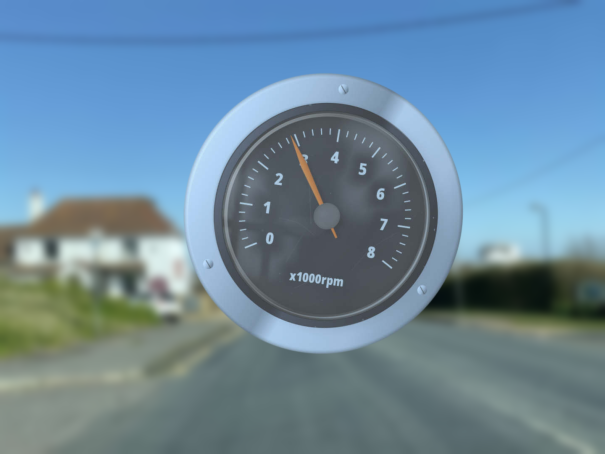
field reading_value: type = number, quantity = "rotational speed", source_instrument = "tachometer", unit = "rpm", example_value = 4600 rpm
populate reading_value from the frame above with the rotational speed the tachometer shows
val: 2900 rpm
